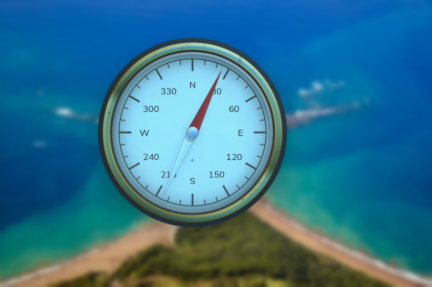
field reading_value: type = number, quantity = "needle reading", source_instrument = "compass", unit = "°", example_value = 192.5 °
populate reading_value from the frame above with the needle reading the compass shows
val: 25 °
